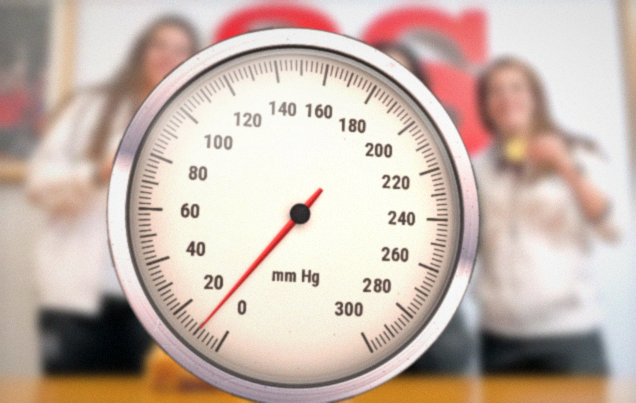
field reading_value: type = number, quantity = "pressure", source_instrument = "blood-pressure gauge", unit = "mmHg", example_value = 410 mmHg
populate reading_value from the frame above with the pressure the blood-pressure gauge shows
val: 10 mmHg
